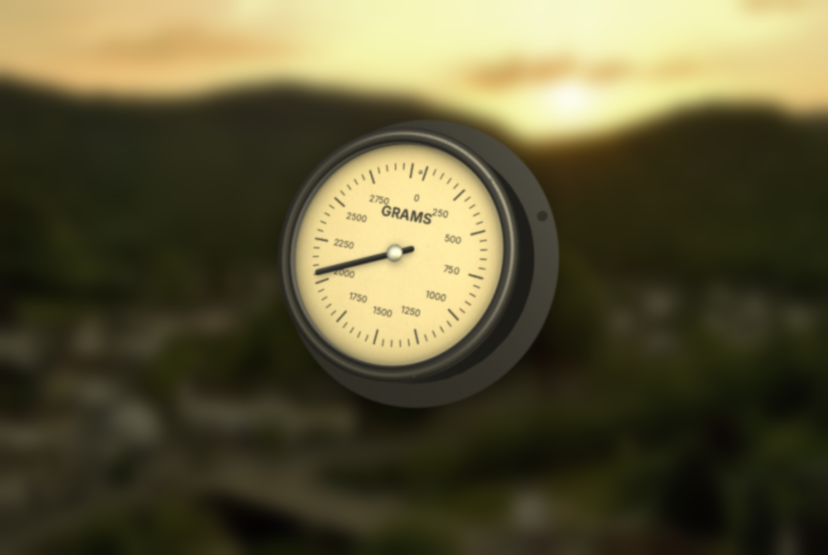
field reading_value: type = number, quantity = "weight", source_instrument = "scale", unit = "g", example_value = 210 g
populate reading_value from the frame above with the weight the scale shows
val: 2050 g
